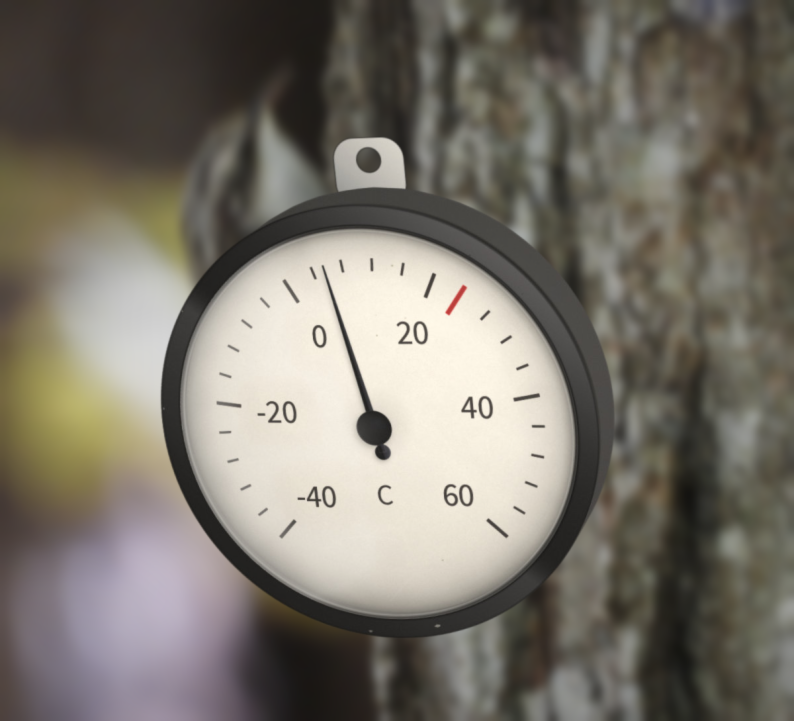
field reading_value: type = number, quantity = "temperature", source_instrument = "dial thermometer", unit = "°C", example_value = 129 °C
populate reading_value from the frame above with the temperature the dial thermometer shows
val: 6 °C
